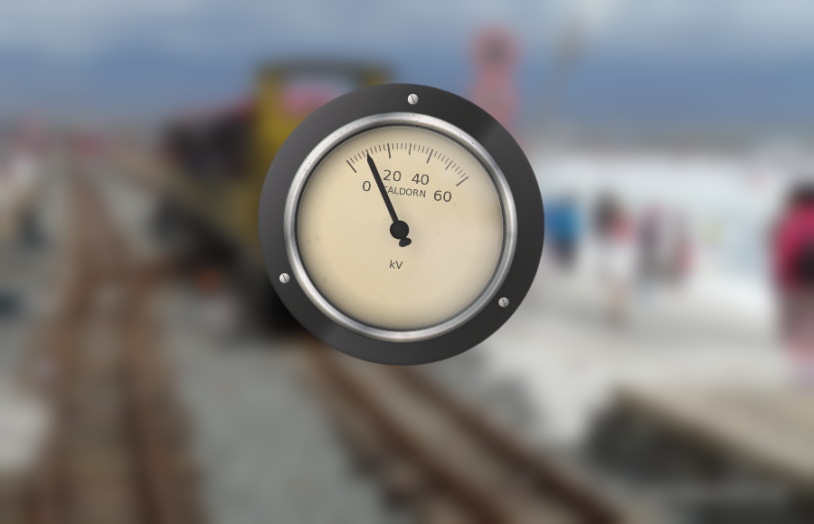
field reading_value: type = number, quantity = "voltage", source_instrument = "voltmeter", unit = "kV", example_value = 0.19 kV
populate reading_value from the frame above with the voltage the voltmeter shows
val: 10 kV
